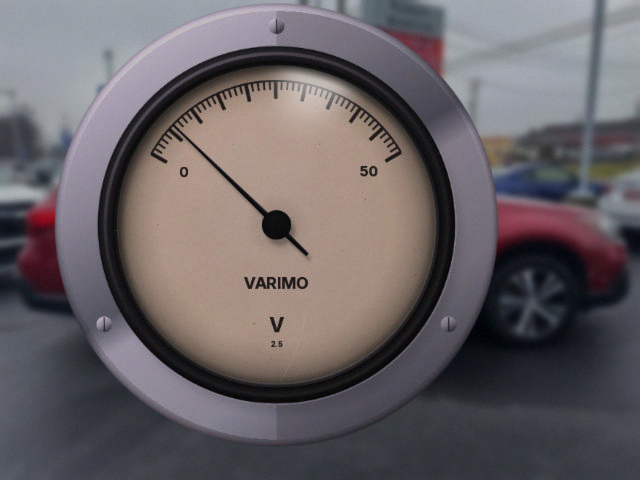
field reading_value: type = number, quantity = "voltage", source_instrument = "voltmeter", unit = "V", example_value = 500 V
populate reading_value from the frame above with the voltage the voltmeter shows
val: 6 V
